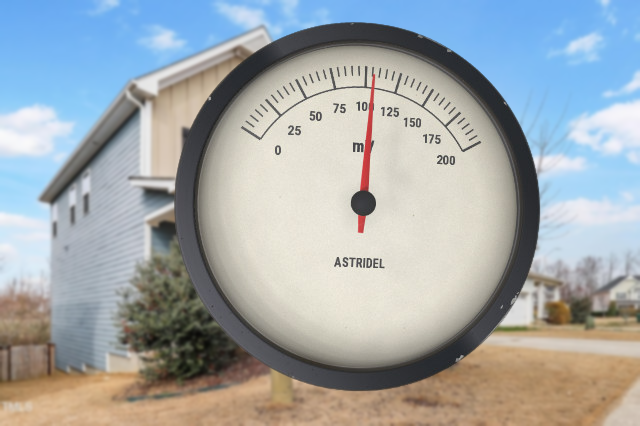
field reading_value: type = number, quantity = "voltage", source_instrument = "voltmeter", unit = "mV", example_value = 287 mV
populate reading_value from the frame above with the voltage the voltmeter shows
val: 105 mV
